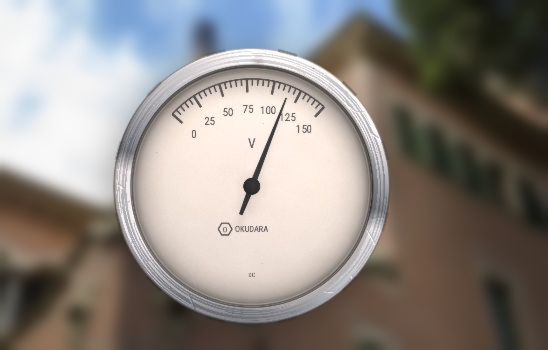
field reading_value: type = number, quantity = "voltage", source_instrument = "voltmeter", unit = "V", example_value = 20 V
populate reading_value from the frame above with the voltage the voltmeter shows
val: 115 V
